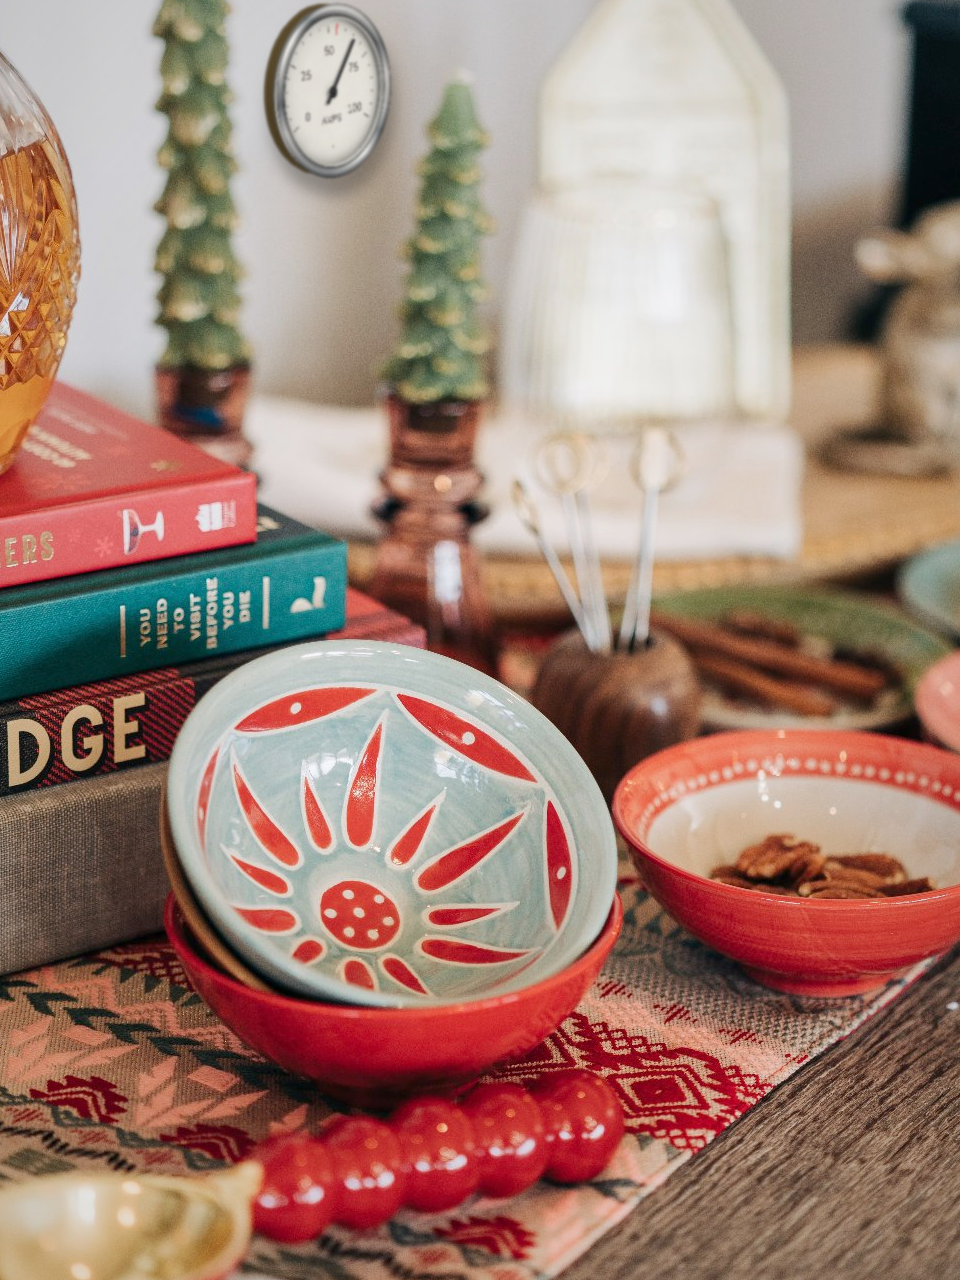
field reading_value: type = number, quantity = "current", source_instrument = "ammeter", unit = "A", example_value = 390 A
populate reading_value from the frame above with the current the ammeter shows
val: 65 A
